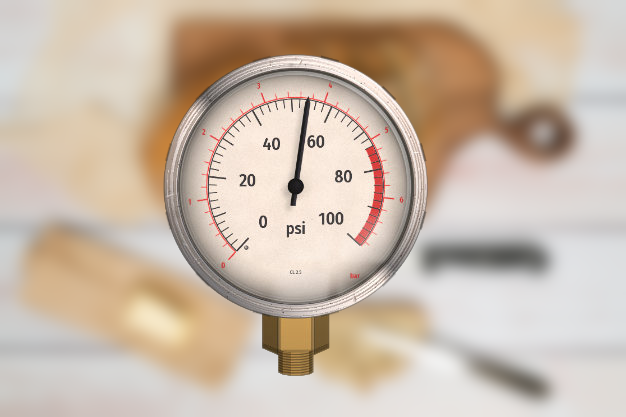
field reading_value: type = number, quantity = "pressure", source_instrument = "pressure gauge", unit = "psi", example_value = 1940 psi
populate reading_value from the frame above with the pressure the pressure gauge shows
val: 54 psi
